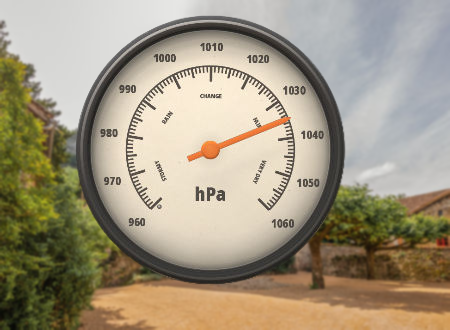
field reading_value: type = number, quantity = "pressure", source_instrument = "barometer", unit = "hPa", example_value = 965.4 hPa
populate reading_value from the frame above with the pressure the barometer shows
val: 1035 hPa
